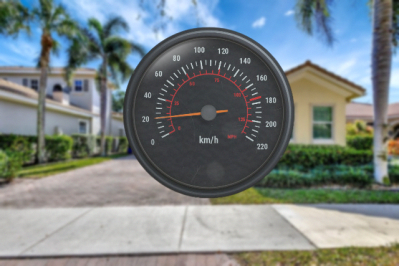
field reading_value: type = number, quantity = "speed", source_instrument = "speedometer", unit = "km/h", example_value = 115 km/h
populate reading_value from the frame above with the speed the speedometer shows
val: 20 km/h
